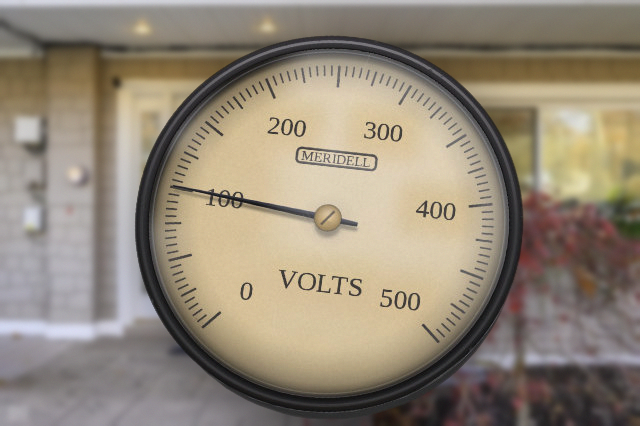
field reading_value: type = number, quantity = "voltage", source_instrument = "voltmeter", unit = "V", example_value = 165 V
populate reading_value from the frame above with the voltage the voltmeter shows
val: 100 V
